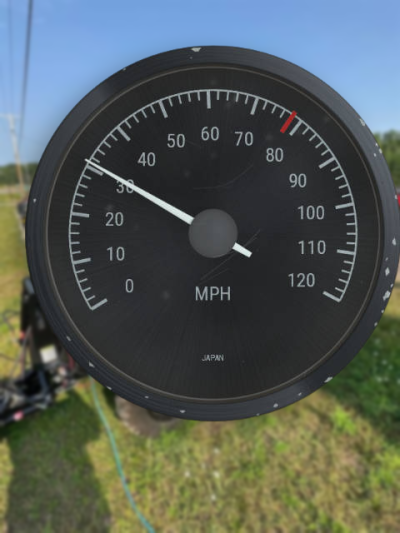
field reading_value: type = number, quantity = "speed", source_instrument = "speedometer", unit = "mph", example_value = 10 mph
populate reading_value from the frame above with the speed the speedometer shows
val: 31 mph
